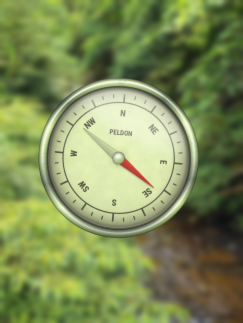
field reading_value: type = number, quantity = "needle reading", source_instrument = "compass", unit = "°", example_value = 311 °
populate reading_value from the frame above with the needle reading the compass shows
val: 125 °
